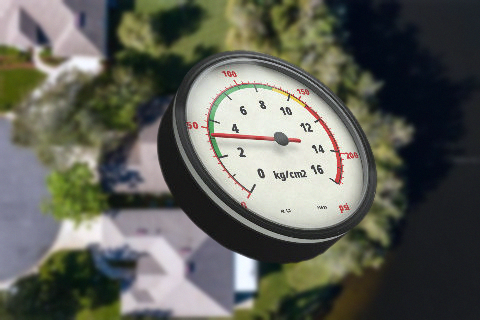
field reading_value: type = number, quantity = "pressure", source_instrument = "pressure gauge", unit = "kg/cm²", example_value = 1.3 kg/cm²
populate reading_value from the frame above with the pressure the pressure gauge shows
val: 3 kg/cm²
